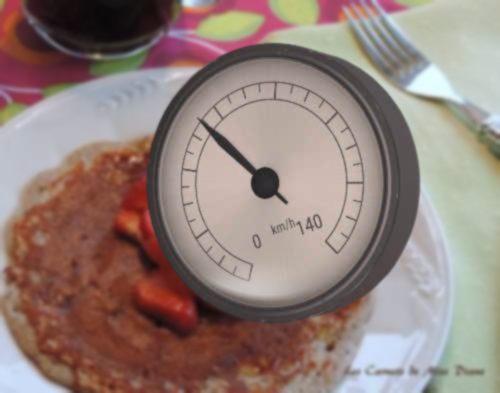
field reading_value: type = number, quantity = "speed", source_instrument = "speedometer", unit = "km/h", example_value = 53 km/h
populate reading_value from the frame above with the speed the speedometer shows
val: 55 km/h
